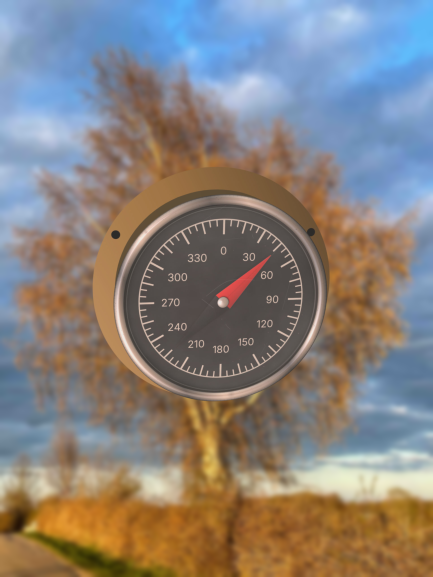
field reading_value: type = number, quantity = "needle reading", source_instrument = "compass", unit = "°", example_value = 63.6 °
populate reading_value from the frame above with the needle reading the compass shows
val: 45 °
